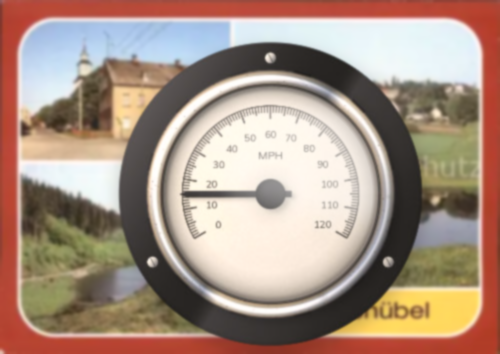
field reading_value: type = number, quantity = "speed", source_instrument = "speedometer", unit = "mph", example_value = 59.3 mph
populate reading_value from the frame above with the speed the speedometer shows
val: 15 mph
